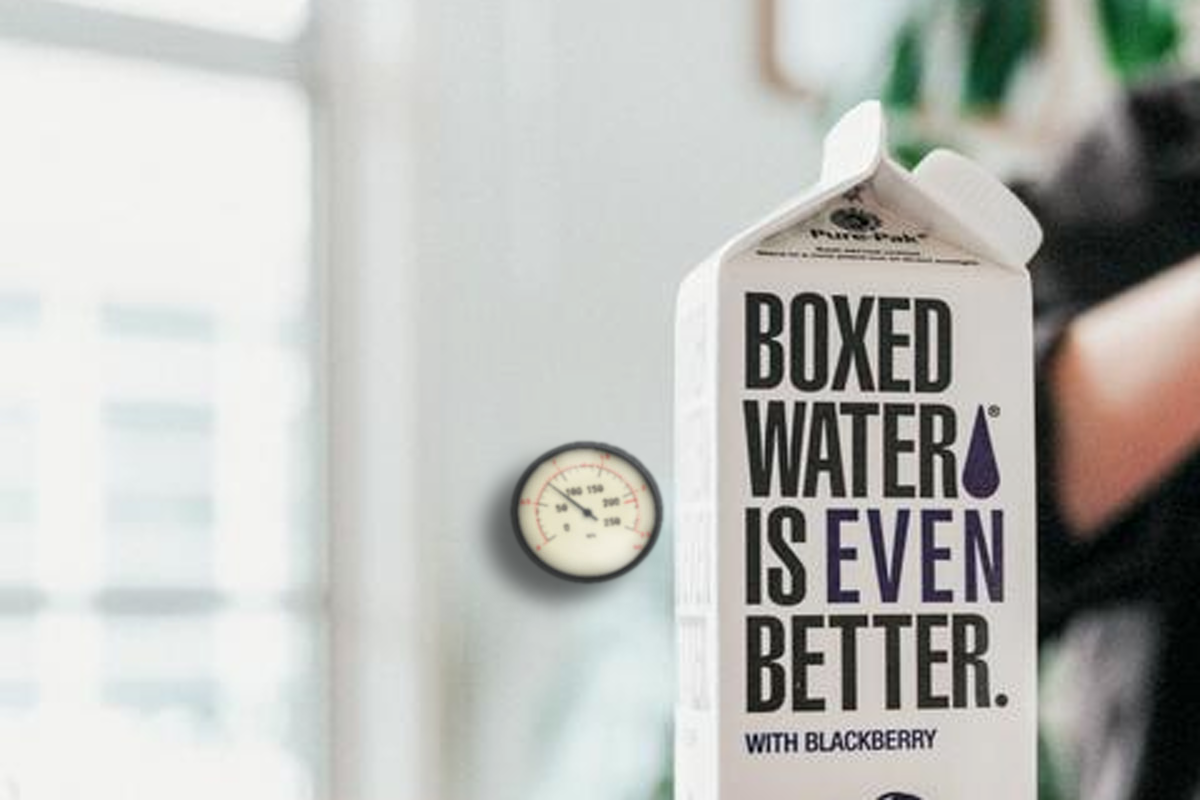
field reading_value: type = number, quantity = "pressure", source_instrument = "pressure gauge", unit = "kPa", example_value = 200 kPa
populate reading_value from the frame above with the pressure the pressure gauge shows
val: 80 kPa
